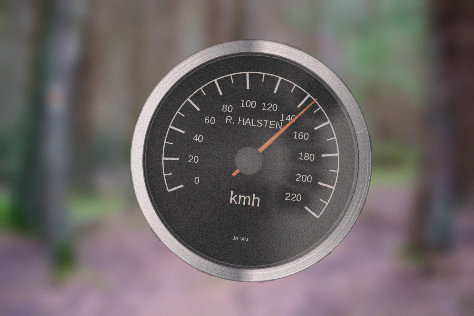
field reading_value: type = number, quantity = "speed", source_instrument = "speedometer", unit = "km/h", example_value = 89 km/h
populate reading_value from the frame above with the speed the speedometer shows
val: 145 km/h
